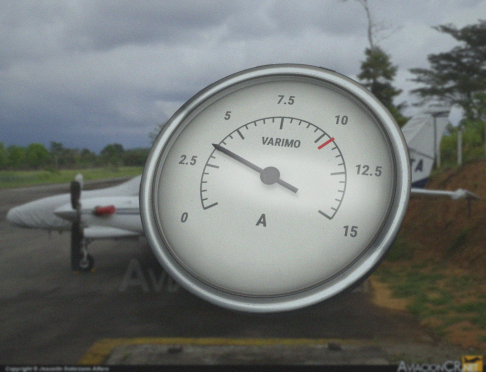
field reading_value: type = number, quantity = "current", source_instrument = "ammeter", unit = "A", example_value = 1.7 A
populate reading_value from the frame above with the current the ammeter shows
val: 3.5 A
